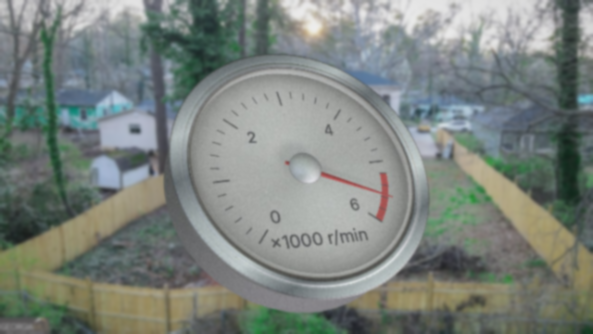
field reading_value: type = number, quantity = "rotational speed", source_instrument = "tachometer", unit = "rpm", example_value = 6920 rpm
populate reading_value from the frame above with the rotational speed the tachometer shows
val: 5600 rpm
